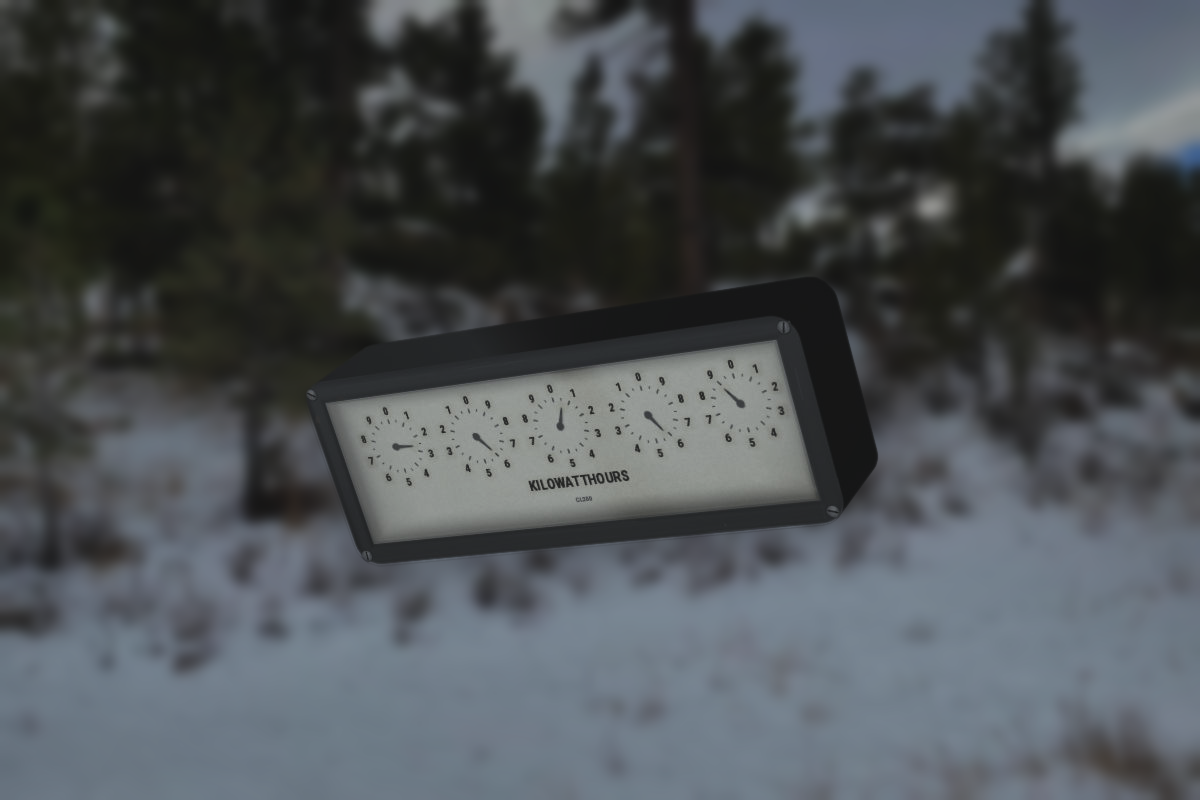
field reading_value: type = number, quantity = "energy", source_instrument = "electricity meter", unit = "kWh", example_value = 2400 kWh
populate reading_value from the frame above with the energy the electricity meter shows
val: 26059 kWh
